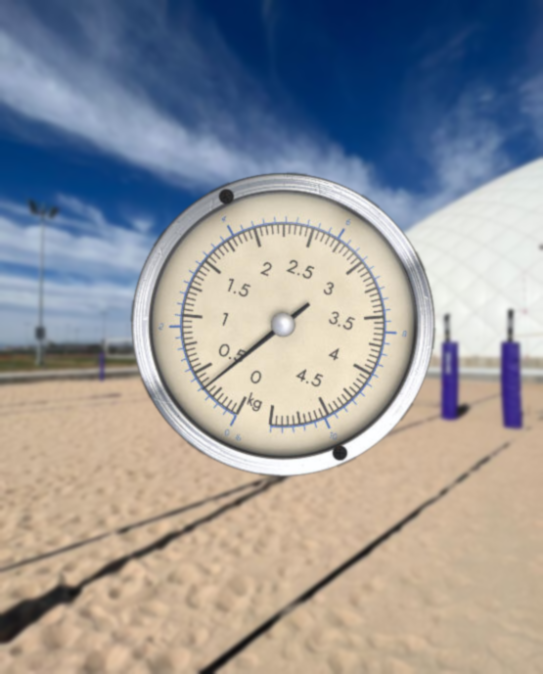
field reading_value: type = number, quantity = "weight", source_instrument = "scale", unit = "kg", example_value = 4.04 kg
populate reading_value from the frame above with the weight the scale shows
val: 0.35 kg
